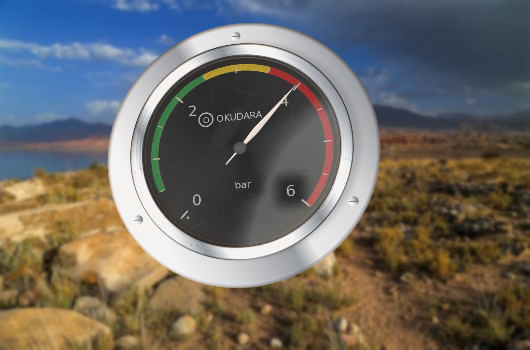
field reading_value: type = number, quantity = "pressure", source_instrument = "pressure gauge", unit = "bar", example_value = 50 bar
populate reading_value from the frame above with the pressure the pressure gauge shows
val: 4 bar
